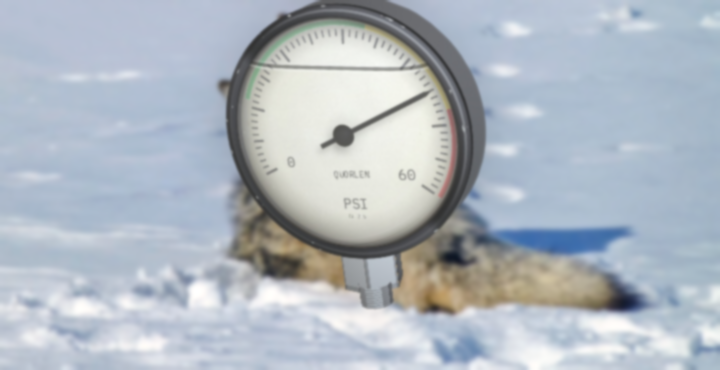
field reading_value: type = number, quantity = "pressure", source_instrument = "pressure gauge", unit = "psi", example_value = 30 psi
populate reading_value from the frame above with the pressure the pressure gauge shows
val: 45 psi
